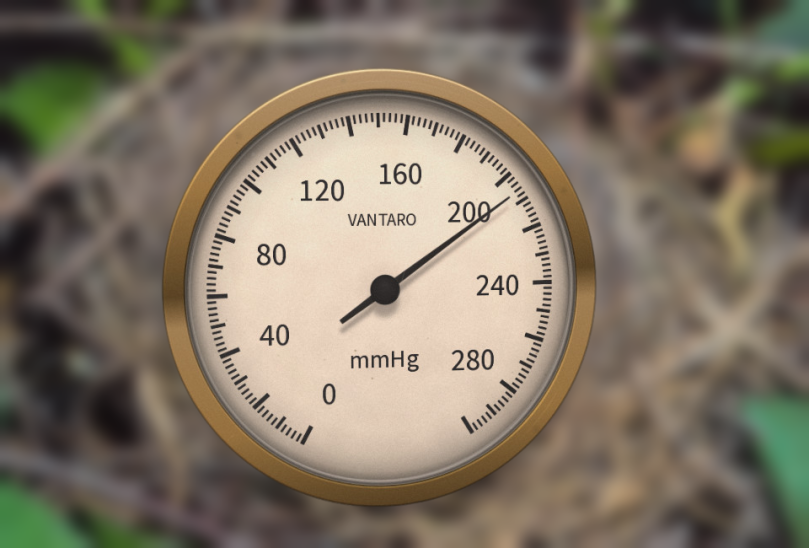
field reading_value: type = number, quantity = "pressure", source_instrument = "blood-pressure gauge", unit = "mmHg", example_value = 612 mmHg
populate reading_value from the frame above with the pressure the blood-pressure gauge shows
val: 206 mmHg
